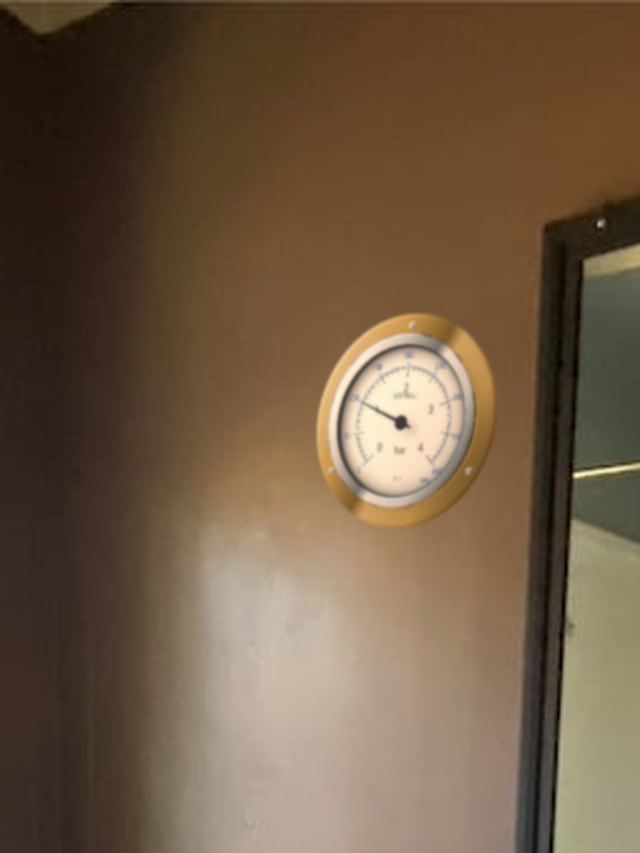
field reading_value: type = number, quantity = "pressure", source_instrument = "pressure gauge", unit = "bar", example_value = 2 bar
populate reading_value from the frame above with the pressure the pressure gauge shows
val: 1 bar
